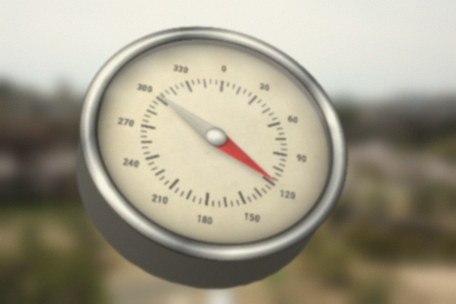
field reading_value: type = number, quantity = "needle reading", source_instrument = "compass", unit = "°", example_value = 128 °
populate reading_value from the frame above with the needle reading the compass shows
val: 120 °
